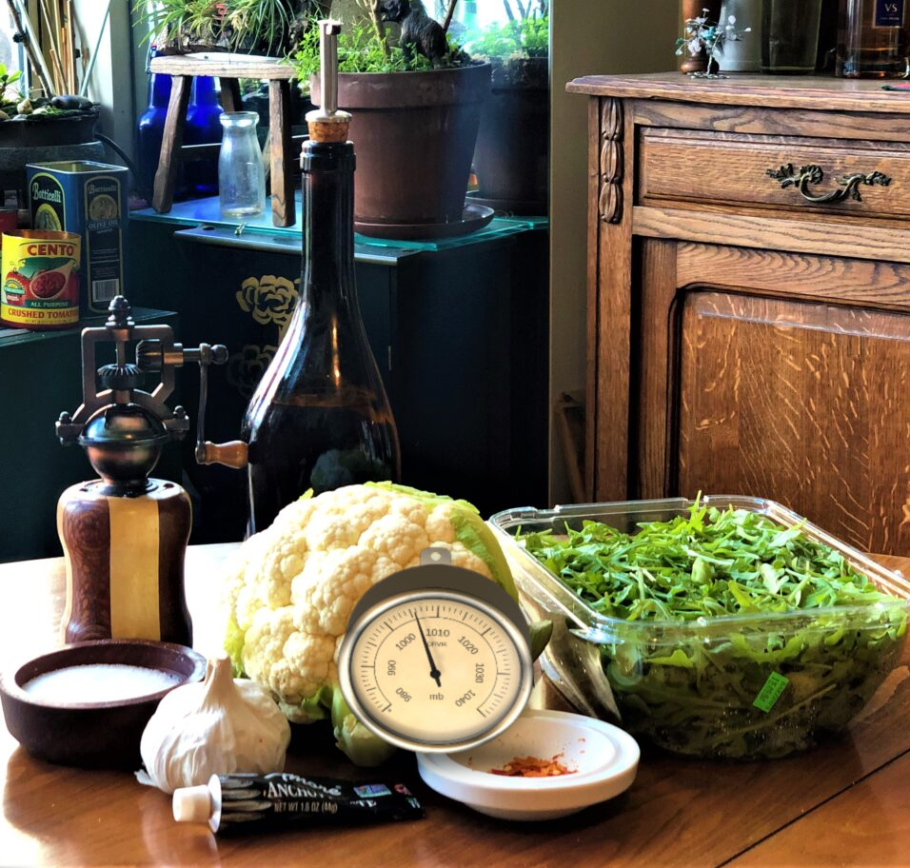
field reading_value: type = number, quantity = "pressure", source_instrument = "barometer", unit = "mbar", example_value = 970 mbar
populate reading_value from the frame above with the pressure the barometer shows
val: 1006 mbar
